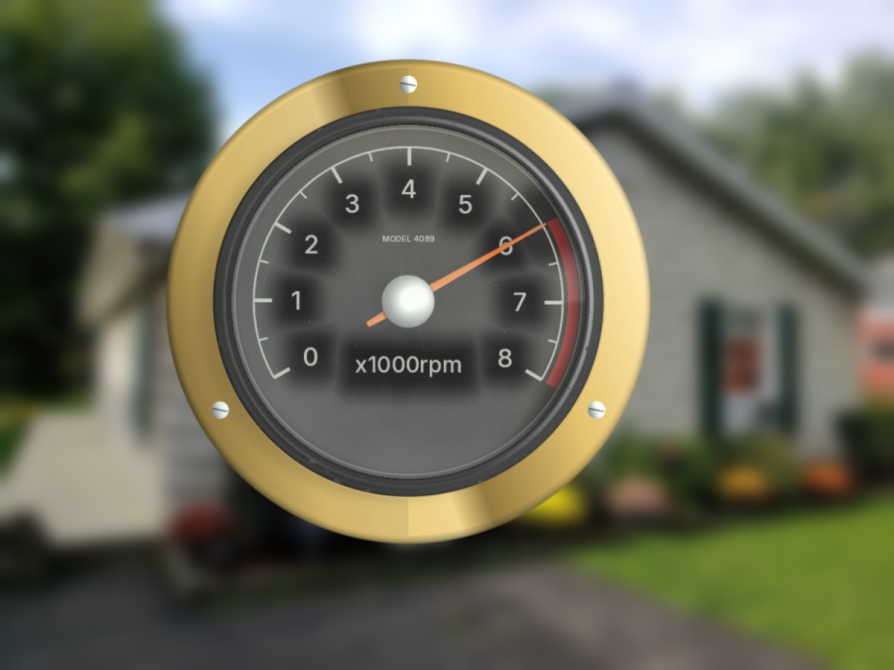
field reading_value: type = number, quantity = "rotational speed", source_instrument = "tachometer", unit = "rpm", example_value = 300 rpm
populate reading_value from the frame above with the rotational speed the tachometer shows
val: 6000 rpm
